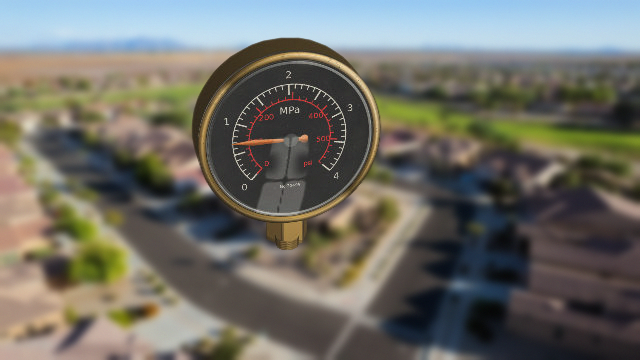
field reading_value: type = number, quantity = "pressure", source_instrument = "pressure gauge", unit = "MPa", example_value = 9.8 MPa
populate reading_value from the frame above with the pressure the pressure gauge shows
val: 0.7 MPa
